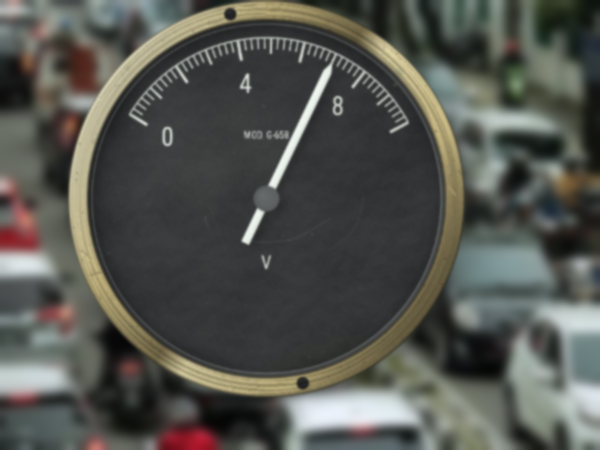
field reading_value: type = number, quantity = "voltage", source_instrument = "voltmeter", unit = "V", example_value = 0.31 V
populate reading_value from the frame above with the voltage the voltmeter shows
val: 7 V
